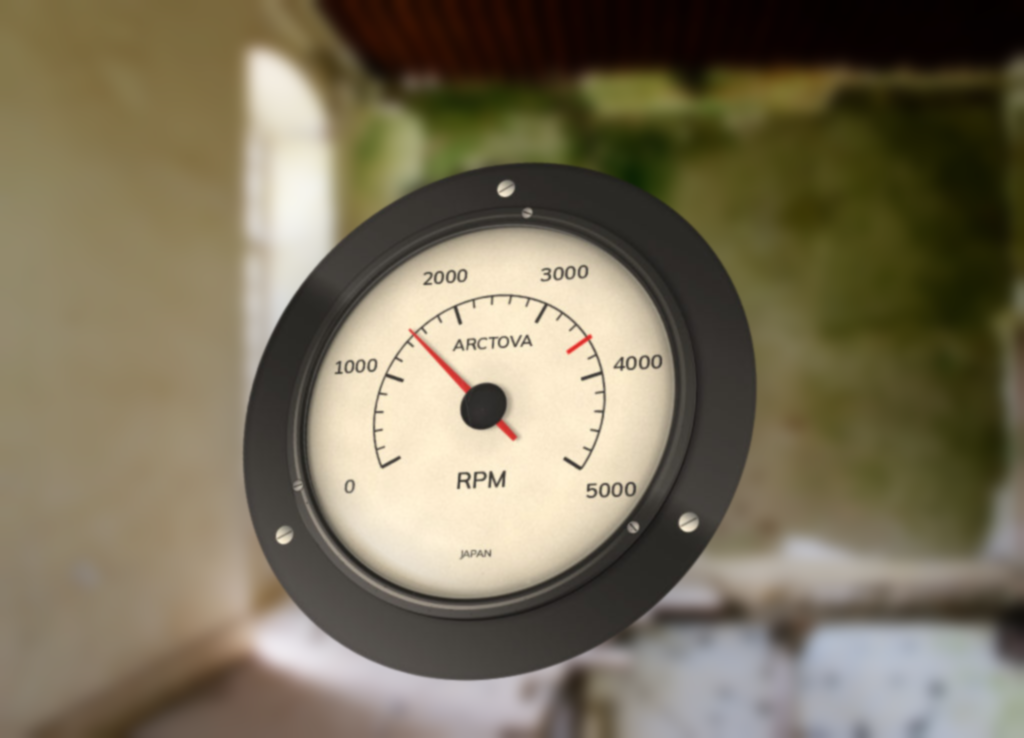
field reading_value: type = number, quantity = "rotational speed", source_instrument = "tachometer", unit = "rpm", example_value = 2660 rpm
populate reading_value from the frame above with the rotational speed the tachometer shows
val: 1500 rpm
